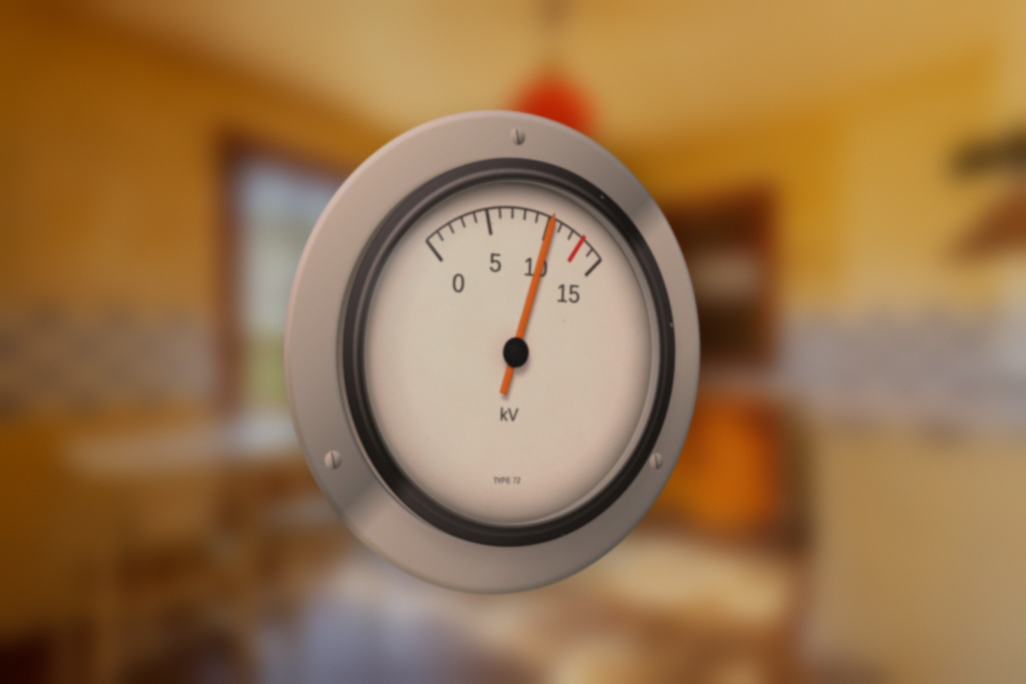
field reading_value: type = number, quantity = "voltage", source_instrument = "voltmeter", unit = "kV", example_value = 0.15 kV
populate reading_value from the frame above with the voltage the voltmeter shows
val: 10 kV
